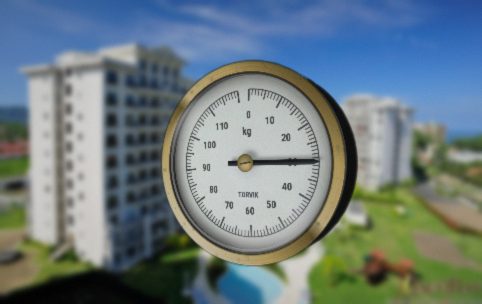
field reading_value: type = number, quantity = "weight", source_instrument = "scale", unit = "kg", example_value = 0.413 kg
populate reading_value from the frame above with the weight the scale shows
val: 30 kg
